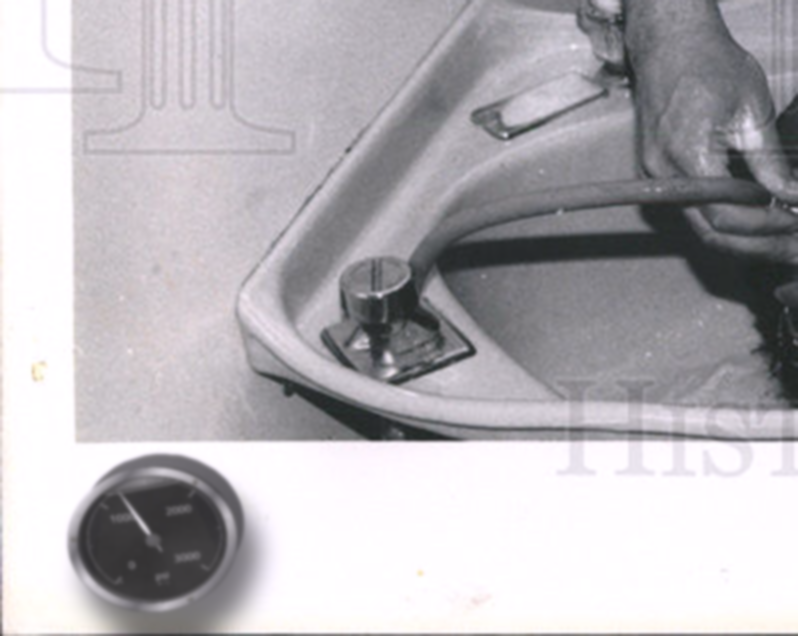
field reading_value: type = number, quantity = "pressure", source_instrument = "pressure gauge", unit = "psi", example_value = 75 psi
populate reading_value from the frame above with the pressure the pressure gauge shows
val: 1250 psi
